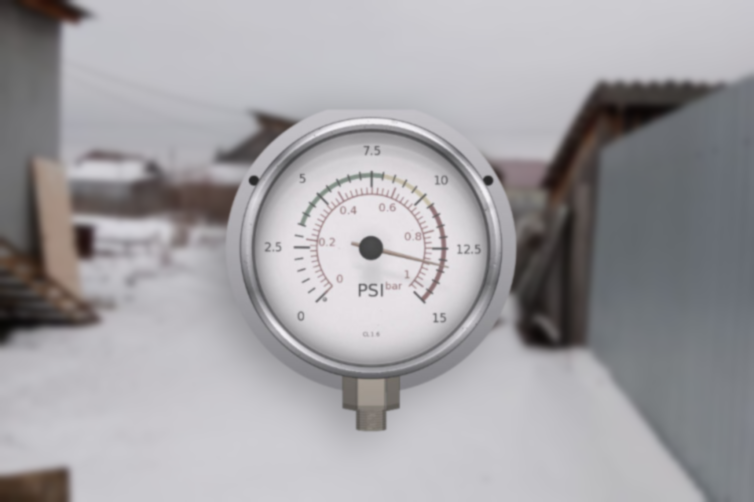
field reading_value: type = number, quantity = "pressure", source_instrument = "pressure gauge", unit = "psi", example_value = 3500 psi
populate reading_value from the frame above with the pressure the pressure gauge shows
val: 13.25 psi
